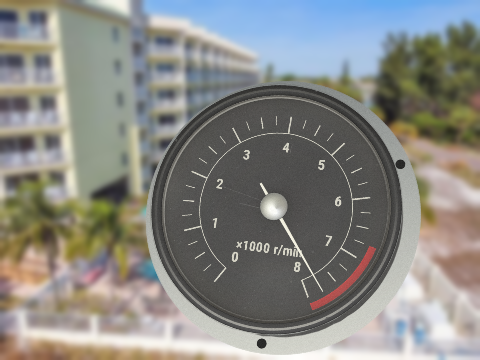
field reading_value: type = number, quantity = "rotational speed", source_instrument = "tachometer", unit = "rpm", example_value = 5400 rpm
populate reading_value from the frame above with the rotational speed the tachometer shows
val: 7750 rpm
